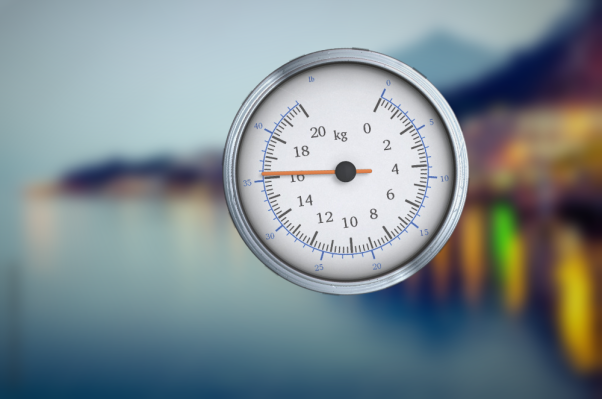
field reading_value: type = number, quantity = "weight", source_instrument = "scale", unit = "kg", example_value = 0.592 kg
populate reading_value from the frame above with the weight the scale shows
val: 16.2 kg
